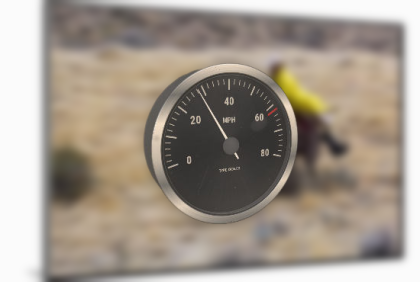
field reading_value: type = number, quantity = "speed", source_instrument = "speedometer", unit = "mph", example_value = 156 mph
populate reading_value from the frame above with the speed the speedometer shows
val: 28 mph
